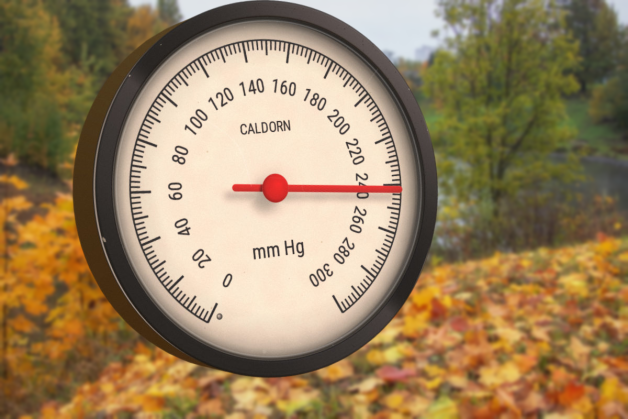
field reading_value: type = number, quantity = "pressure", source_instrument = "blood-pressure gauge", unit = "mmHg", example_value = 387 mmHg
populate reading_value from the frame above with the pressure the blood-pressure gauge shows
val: 242 mmHg
